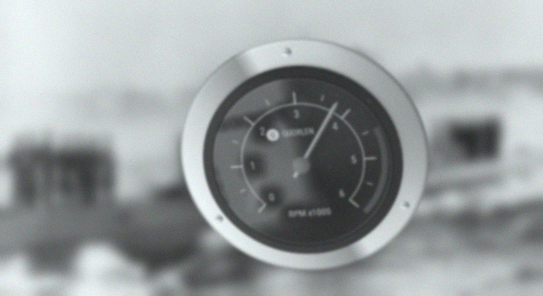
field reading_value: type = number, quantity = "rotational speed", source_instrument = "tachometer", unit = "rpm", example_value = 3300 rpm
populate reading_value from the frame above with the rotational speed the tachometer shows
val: 3750 rpm
